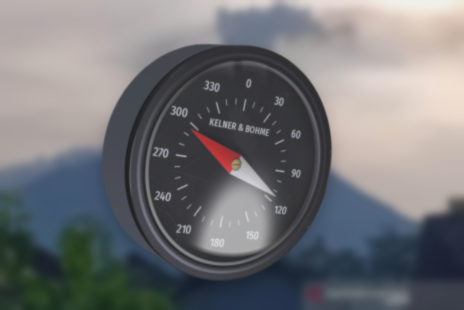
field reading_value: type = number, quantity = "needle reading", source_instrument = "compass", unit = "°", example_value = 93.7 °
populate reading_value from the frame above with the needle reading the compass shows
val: 295 °
